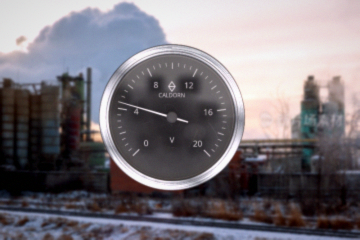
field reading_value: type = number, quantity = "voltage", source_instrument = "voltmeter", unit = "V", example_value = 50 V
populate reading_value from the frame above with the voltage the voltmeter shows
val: 4.5 V
